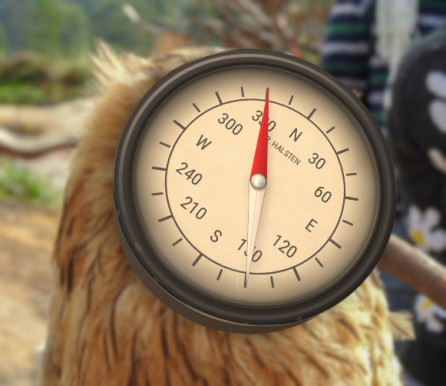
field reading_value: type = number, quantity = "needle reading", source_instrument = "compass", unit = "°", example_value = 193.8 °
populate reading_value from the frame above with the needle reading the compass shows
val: 330 °
